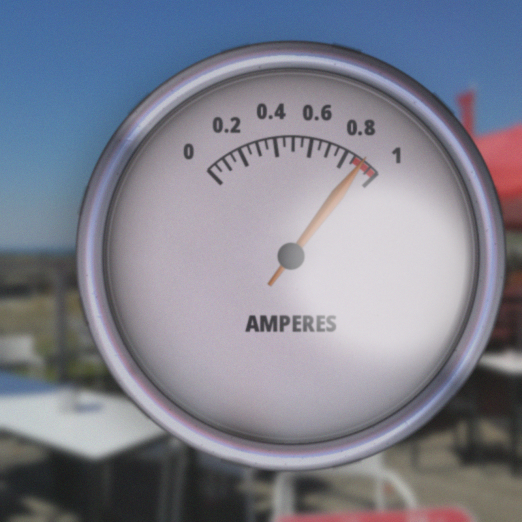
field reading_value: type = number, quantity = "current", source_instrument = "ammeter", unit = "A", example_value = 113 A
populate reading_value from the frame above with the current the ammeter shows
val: 0.9 A
